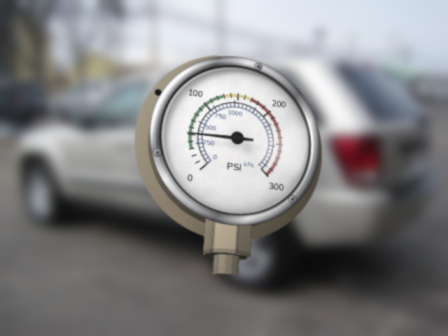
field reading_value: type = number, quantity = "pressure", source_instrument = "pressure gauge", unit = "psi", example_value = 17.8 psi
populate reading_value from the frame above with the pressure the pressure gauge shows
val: 50 psi
